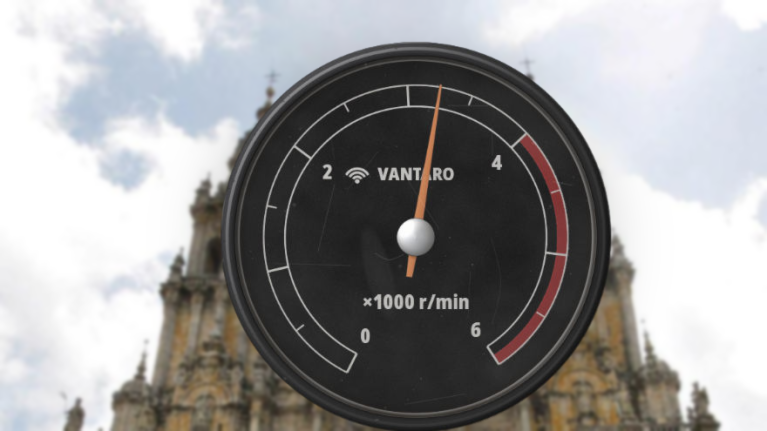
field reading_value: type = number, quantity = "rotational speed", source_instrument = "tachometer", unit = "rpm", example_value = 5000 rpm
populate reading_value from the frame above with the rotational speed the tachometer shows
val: 3250 rpm
